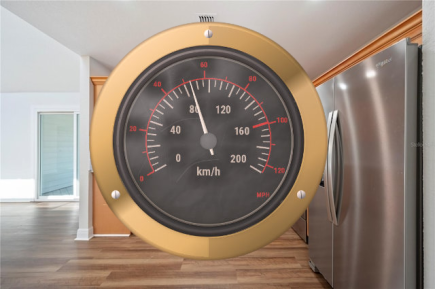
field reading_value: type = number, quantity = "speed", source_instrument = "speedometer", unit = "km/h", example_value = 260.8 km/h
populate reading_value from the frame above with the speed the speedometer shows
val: 85 km/h
